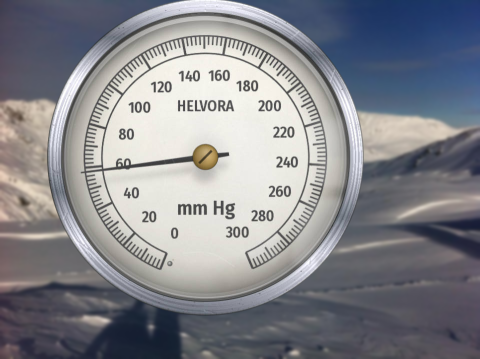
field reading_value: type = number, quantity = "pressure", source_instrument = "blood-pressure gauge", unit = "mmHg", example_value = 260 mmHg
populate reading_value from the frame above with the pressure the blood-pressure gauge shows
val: 58 mmHg
